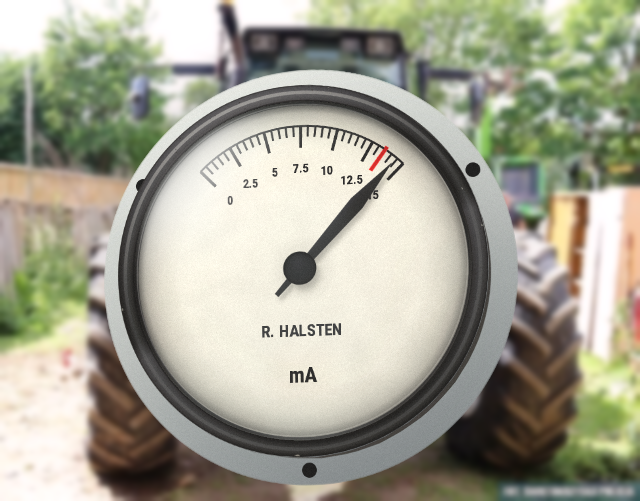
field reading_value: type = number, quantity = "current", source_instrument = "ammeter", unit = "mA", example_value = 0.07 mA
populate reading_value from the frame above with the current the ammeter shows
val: 14.5 mA
